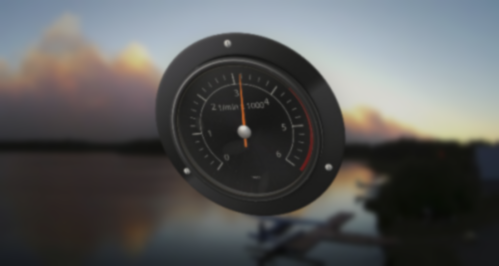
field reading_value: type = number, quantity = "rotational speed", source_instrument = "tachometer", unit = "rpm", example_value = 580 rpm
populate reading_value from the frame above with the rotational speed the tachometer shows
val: 3200 rpm
